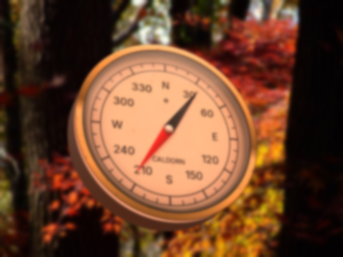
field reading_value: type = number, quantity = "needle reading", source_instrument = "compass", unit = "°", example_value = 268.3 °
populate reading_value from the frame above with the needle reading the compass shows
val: 215 °
